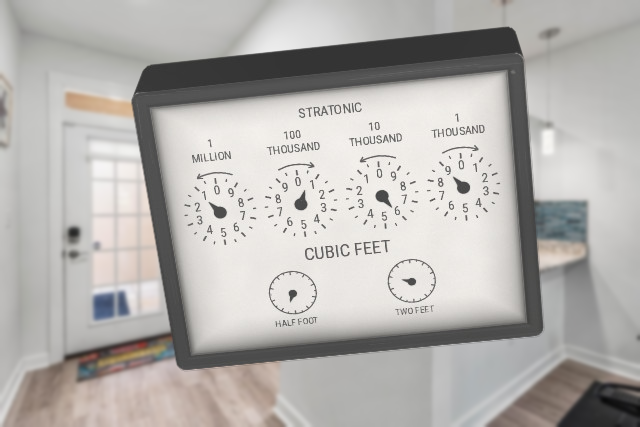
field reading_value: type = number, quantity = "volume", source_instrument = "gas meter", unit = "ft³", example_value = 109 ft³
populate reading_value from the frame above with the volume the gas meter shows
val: 105900 ft³
